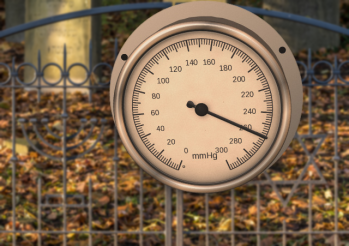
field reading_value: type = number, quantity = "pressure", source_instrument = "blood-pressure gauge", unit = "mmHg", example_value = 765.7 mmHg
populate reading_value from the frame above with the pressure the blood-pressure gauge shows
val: 260 mmHg
